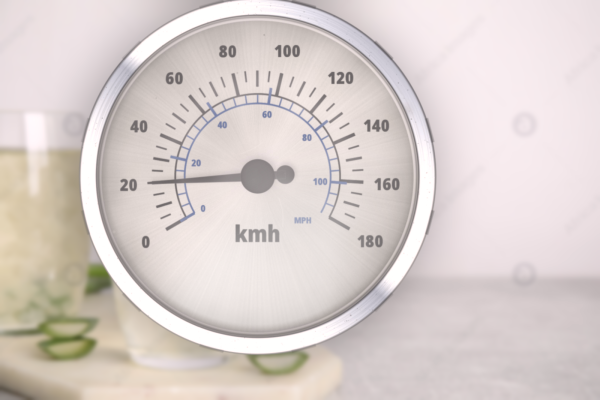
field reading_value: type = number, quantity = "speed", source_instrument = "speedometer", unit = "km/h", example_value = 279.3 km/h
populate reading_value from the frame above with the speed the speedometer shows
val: 20 km/h
